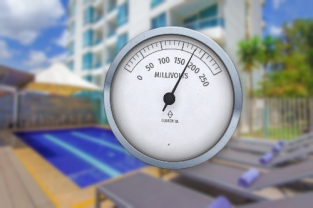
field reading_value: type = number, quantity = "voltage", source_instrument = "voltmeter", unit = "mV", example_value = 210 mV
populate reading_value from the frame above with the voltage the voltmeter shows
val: 180 mV
